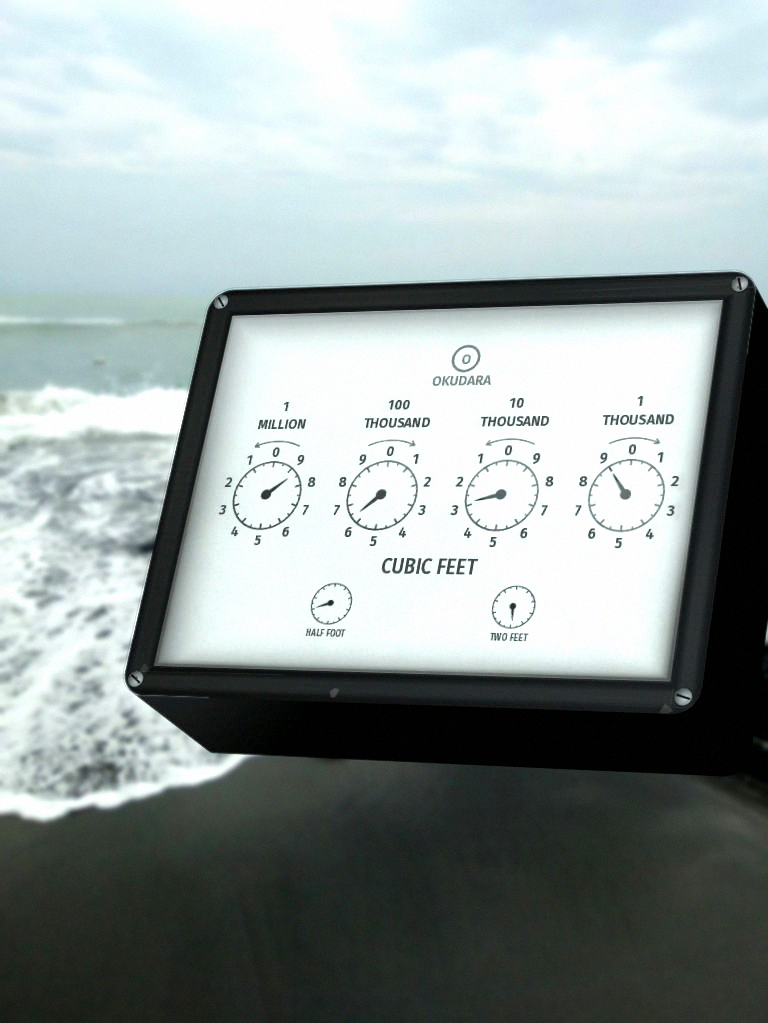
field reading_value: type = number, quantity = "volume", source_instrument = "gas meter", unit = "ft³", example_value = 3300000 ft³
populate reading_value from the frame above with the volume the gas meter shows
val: 862900 ft³
